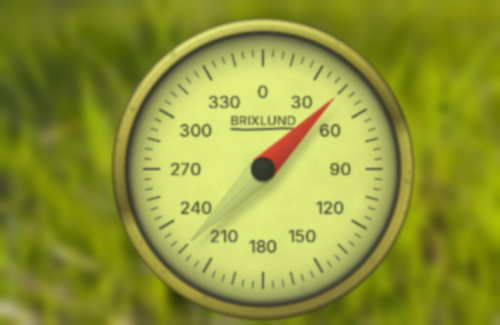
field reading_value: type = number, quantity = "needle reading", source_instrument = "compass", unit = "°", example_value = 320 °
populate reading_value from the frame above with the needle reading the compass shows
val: 45 °
